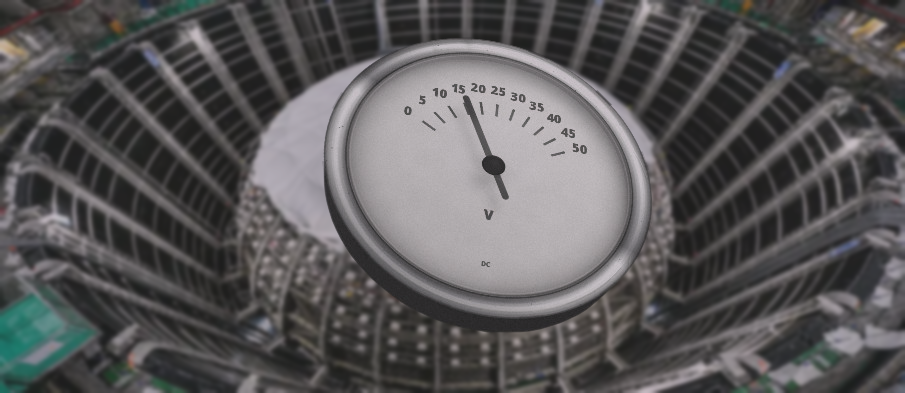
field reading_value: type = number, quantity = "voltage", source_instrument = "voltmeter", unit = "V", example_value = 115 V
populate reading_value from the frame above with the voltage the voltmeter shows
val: 15 V
